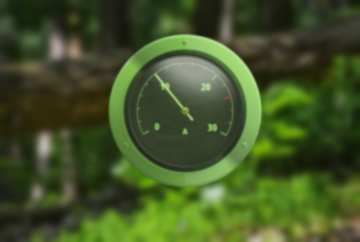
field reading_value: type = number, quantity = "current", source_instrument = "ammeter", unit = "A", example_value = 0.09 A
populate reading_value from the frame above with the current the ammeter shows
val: 10 A
